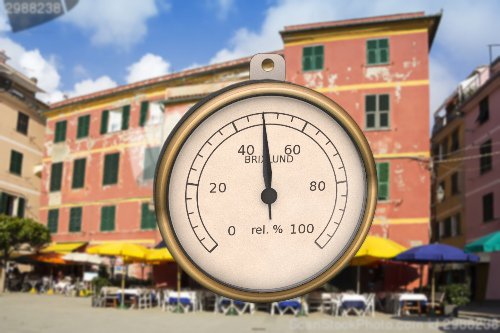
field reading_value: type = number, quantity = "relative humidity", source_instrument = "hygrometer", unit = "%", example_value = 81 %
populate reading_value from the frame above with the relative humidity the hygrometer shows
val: 48 %
